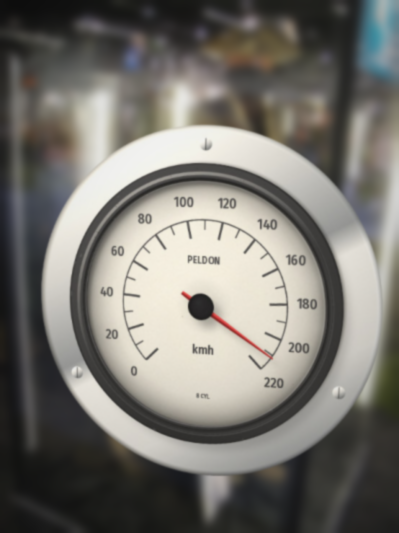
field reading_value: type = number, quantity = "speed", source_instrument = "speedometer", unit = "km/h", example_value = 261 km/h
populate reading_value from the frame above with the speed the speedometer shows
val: 210 km/h
